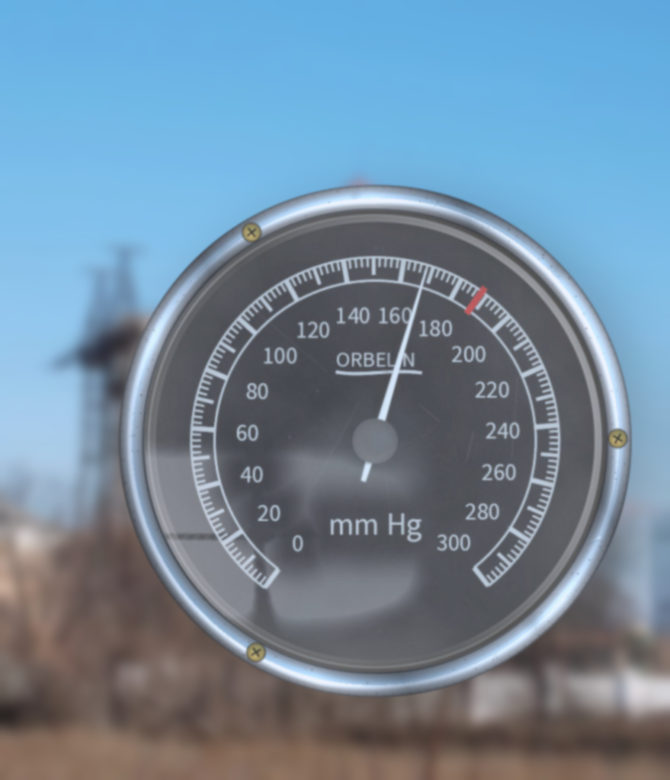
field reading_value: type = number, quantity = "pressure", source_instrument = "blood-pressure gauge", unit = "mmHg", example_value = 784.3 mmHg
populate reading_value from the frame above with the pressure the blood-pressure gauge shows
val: 168 mmHg
